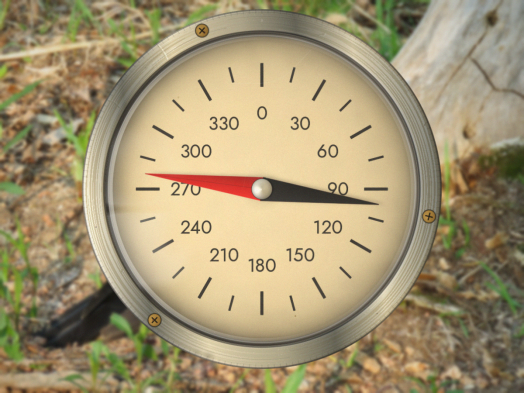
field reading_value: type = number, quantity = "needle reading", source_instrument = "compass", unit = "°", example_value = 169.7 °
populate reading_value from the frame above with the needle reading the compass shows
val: 277.5 °
